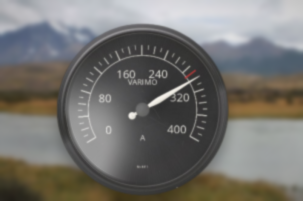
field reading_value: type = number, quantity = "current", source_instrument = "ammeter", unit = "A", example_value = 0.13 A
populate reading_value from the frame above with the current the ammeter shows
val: 300 A
